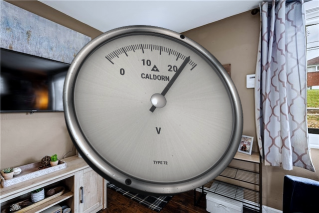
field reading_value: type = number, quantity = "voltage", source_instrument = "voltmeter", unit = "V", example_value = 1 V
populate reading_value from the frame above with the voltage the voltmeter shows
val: 22.5 V
